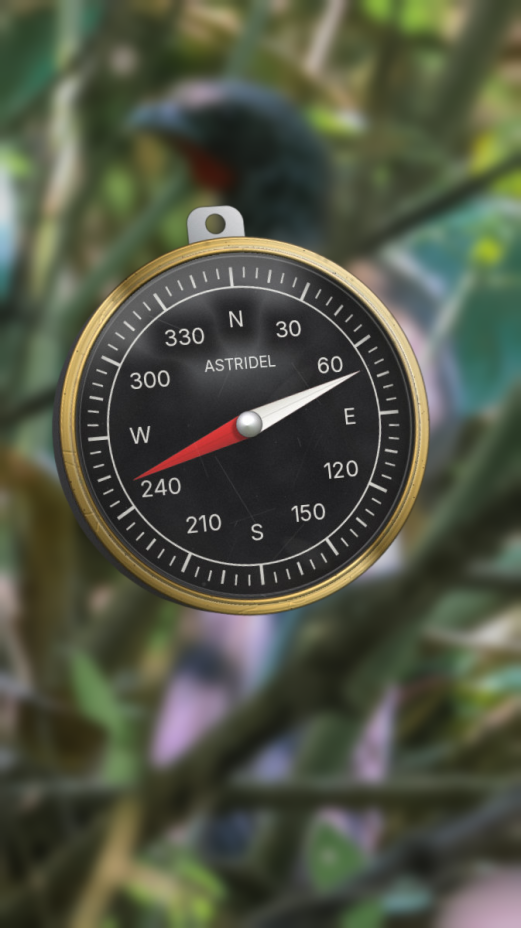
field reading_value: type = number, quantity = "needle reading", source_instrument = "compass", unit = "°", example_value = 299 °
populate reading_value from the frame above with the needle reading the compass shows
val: 250 °
